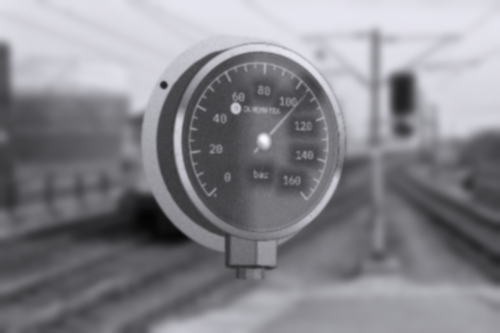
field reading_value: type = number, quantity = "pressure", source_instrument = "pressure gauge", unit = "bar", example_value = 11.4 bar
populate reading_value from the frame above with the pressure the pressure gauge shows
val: 105 bar
